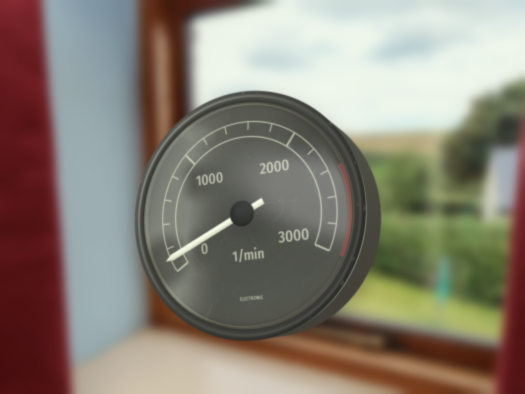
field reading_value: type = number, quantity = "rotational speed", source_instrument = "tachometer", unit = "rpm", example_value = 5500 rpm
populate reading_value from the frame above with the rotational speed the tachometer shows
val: 100 rpm
